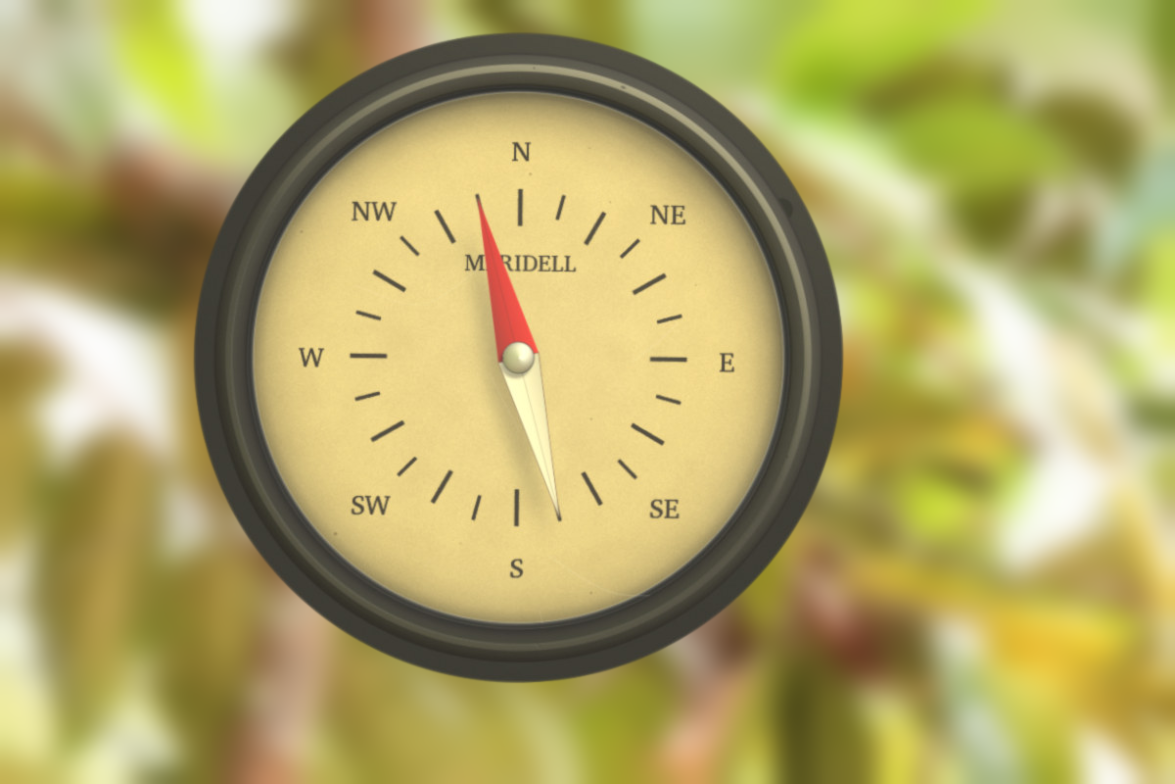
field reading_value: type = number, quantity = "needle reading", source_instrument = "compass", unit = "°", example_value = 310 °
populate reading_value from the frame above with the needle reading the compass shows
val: 345 °
